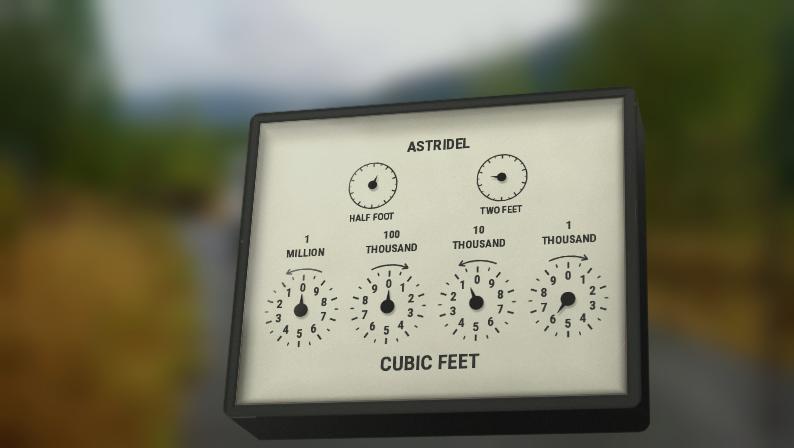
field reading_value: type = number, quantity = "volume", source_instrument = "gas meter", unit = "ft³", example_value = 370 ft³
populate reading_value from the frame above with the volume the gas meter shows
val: 600 ft³
